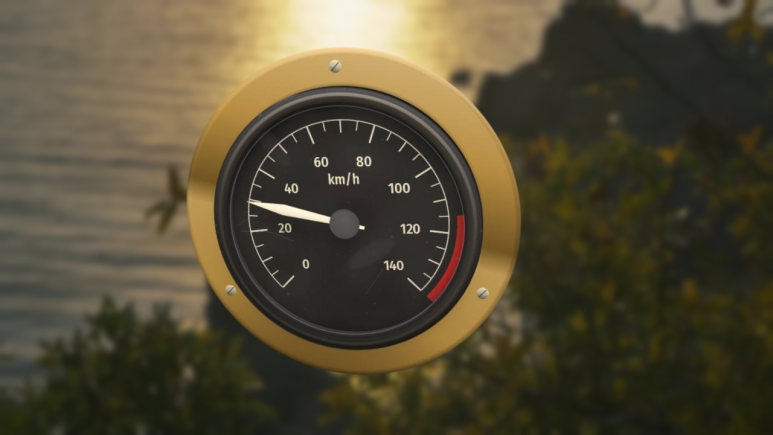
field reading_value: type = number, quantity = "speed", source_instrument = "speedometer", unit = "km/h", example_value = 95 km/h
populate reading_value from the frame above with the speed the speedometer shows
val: 30 km/h
